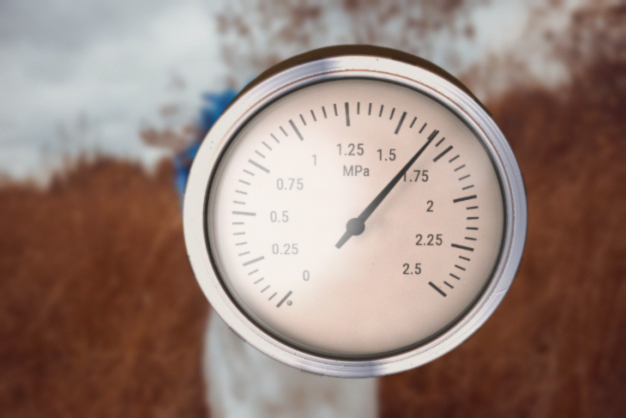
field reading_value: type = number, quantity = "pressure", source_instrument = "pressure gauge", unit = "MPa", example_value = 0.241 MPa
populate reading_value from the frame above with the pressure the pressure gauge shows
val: 1.65 MPa
